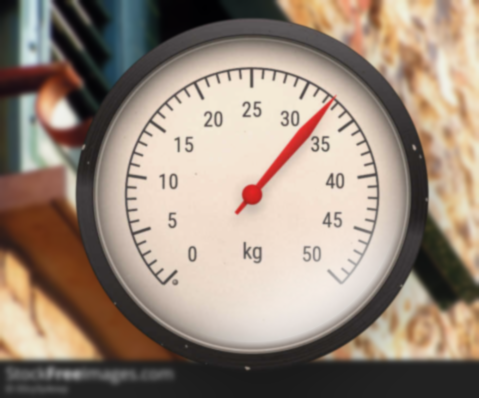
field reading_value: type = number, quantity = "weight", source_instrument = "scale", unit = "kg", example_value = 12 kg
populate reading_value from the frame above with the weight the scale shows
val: 32.5 kg
